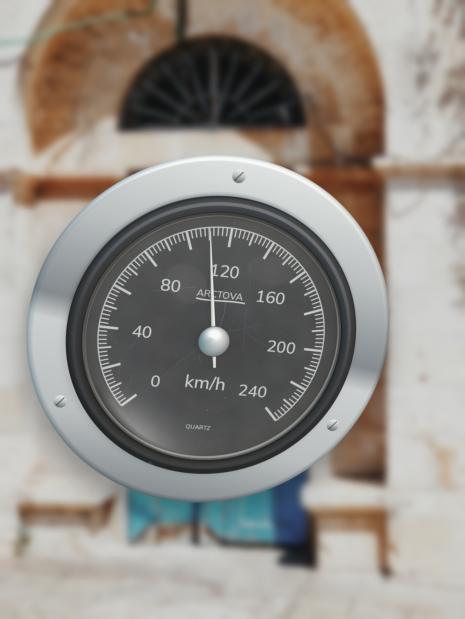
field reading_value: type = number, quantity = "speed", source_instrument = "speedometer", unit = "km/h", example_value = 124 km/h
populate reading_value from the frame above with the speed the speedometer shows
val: 110 km/h
